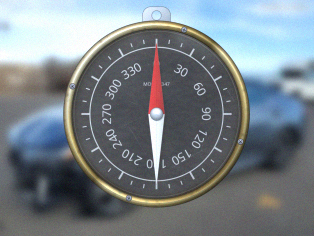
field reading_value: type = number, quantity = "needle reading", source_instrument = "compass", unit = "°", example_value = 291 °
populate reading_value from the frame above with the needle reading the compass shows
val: 0 °
